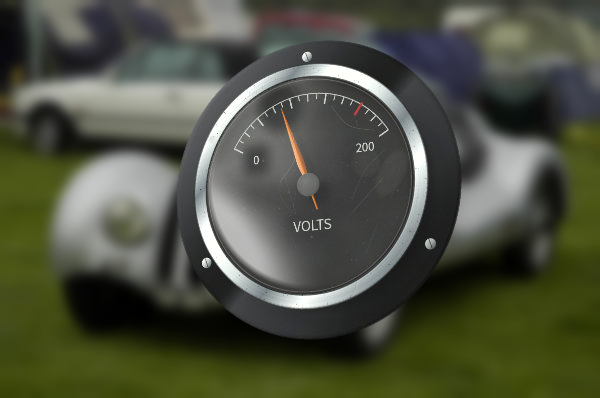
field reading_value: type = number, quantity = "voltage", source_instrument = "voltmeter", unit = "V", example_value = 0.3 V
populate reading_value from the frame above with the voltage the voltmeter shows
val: 70 V
